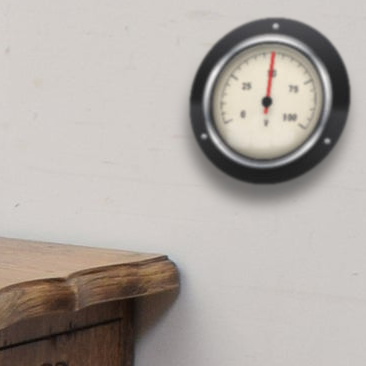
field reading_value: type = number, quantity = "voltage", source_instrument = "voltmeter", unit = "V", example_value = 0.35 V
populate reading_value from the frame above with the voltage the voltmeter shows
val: 50 V
